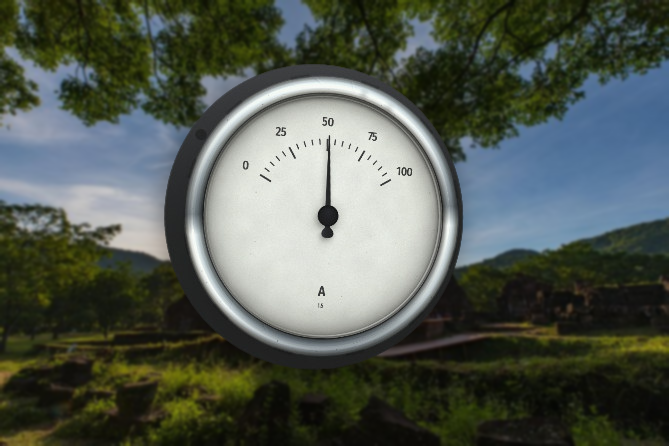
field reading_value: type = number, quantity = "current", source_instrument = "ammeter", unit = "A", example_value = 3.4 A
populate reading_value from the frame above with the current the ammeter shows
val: 50 A
